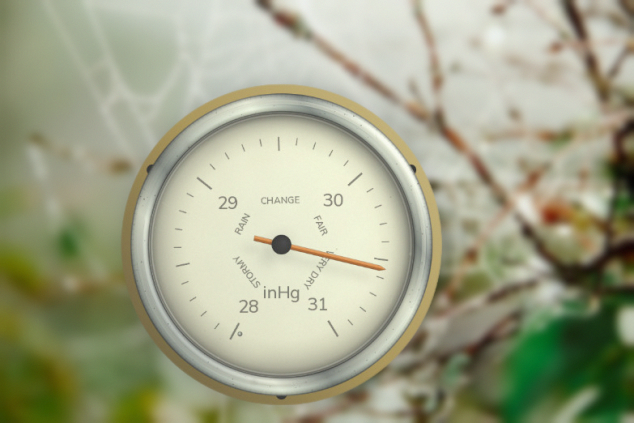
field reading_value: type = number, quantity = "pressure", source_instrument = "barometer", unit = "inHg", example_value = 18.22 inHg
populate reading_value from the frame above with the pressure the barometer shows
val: 30.55 inHg
